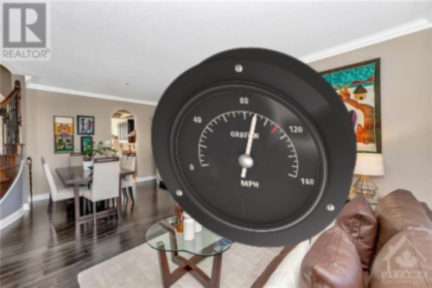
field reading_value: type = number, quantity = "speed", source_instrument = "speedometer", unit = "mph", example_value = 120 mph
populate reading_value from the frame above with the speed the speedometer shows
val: 90 mph
